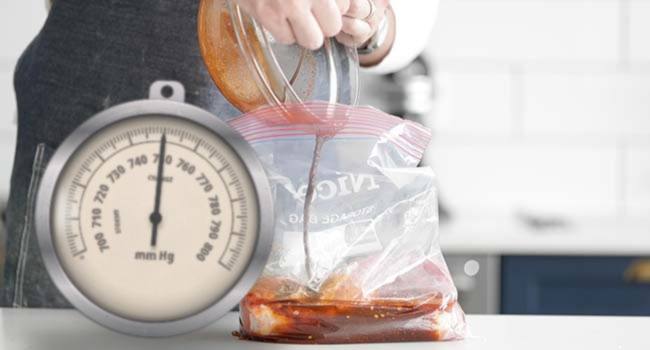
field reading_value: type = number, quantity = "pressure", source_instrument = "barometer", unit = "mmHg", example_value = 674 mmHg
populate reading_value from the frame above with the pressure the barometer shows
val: 750 mmHg
